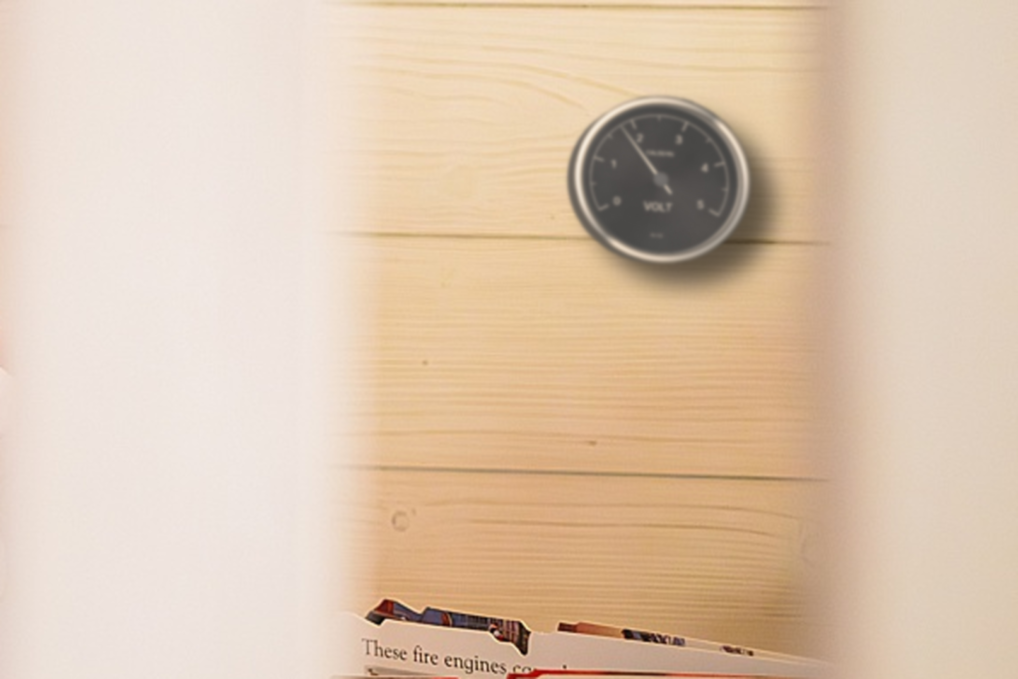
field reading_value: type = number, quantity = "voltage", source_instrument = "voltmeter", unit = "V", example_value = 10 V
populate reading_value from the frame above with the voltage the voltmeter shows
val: 1.75 V
